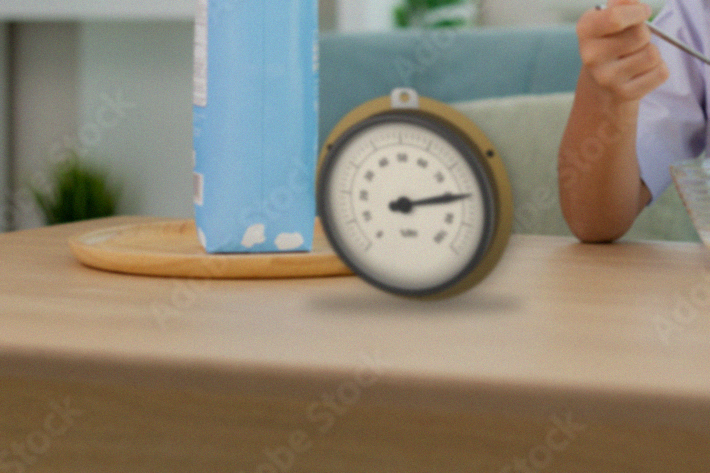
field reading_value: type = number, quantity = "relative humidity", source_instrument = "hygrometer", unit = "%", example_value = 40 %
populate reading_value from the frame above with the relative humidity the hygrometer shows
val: 80 %
